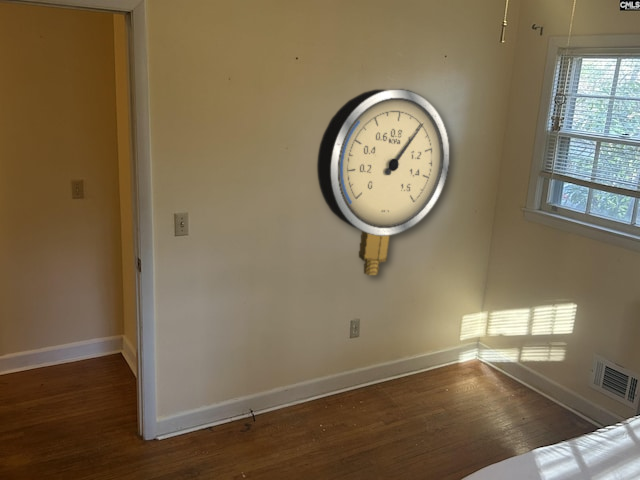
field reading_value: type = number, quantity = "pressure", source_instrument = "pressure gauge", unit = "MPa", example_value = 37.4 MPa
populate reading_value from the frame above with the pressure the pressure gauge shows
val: 1 MPa
